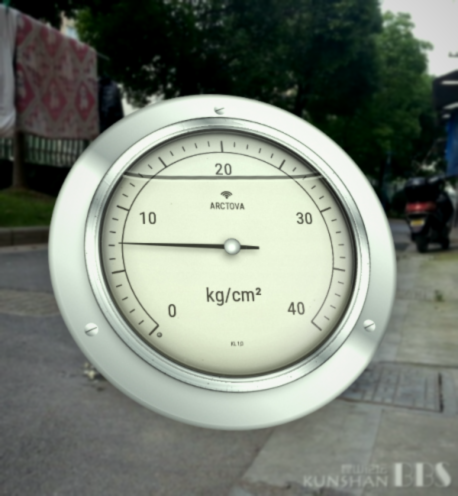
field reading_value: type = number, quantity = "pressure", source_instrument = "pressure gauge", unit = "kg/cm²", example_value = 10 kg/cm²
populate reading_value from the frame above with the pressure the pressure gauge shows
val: 7 kg/cm²
